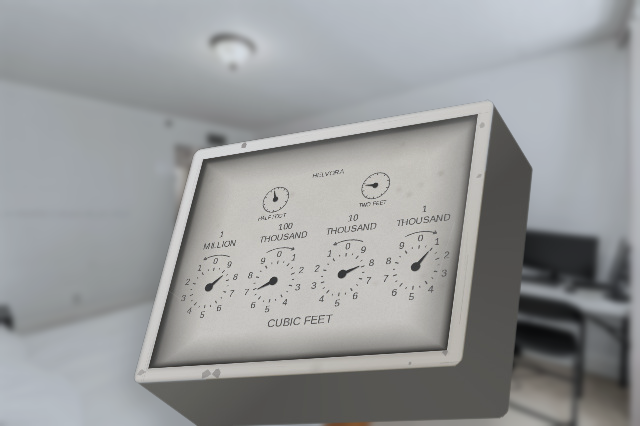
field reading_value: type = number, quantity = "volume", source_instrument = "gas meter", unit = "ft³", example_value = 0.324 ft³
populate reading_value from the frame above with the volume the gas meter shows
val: 868100 ft³
